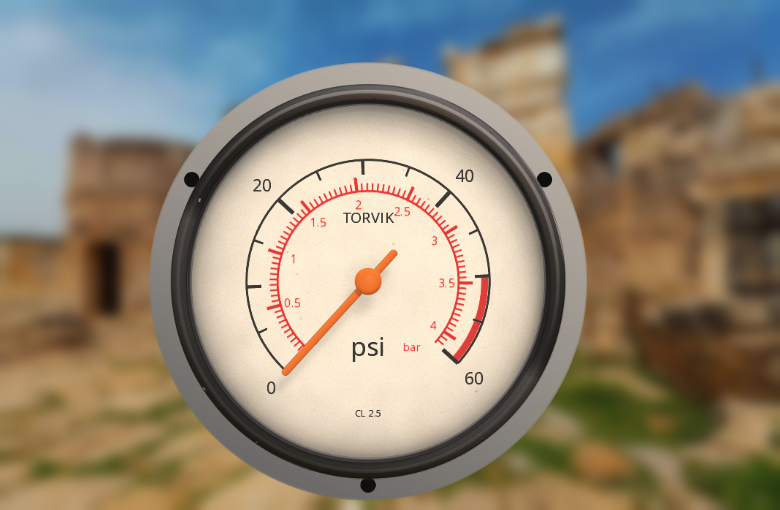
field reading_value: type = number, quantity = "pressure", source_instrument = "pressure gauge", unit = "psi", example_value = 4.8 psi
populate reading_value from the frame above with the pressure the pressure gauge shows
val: 0 psi
